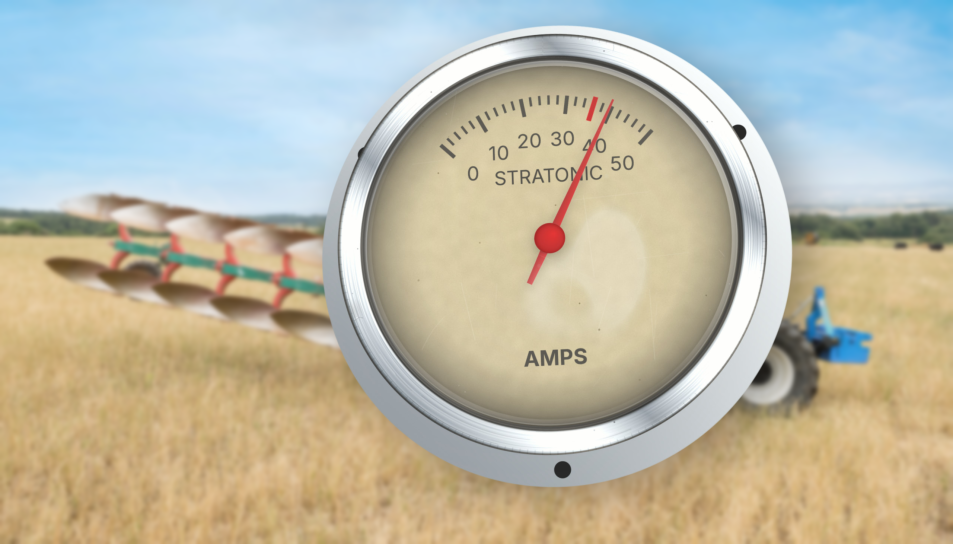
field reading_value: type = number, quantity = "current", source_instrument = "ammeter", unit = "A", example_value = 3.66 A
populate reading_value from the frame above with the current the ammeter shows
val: 40 A
